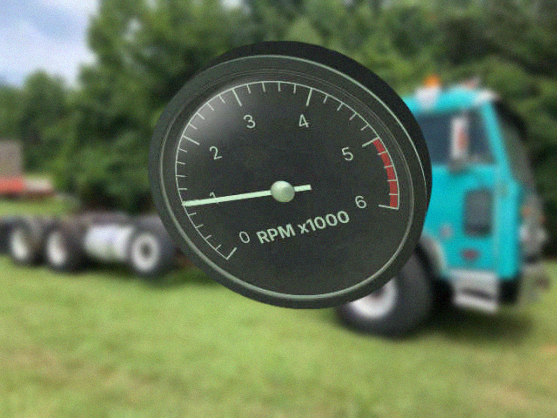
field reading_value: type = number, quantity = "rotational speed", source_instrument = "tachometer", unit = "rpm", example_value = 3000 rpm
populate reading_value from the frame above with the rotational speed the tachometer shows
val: 1000 rpm
